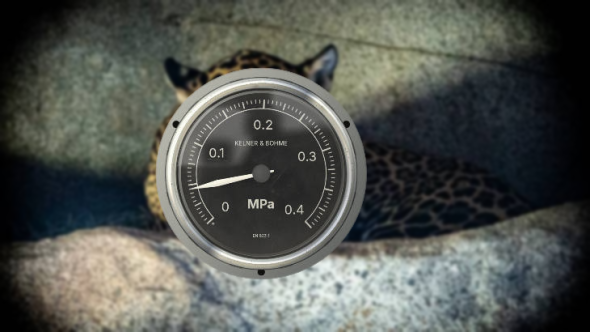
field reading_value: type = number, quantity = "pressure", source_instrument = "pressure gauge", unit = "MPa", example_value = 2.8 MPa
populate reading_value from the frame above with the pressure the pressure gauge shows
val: 0.045 MPa
